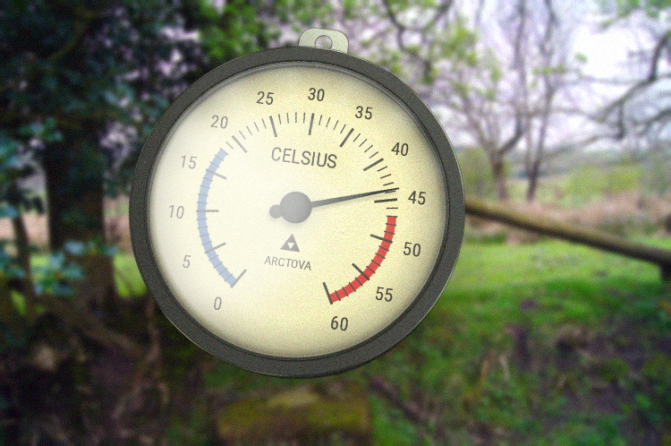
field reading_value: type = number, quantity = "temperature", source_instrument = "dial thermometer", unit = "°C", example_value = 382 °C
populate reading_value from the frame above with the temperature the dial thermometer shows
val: 44 °C
